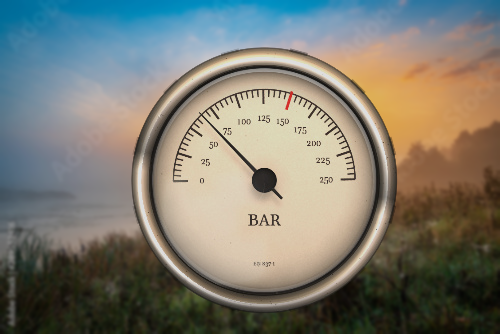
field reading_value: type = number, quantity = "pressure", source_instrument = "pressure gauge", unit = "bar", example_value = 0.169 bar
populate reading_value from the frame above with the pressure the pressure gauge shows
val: 65 bar
